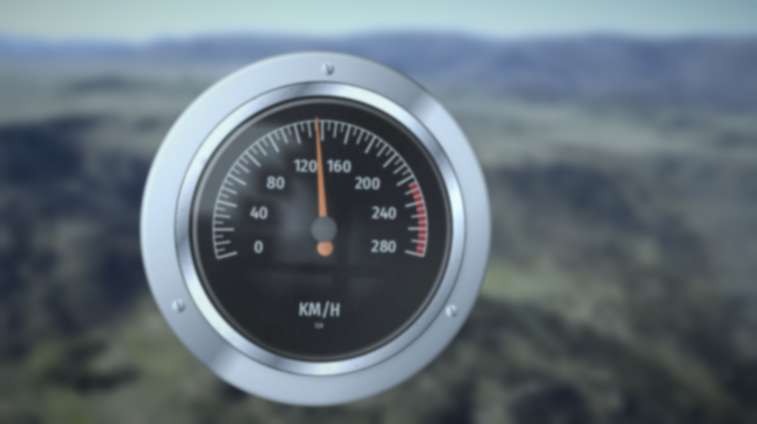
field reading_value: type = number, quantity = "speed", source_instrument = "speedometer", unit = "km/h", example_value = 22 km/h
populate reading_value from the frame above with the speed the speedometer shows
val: 135 km/h
